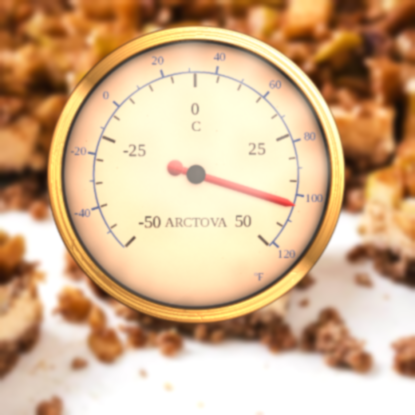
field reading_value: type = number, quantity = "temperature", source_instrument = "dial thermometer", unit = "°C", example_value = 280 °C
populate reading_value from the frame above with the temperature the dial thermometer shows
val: 40 °C
